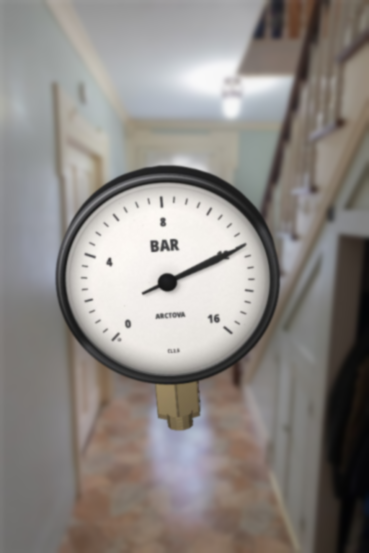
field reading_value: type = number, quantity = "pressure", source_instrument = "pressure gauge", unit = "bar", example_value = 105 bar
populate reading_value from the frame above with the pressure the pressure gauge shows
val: 12 bar
